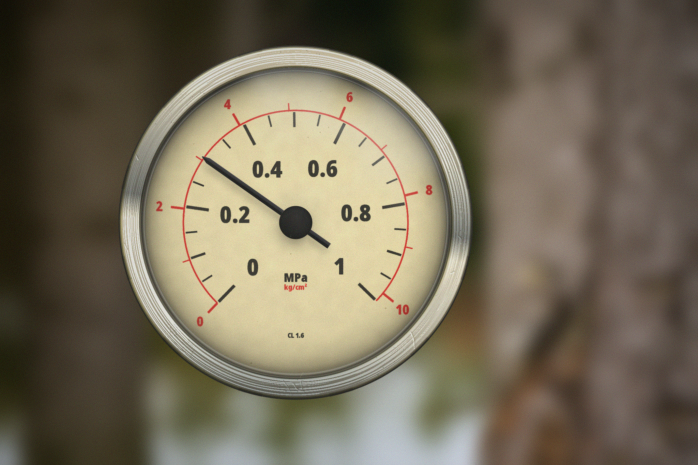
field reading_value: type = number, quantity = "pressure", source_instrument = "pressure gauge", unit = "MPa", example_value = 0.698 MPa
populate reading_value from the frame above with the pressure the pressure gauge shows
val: 0.3 MPa
